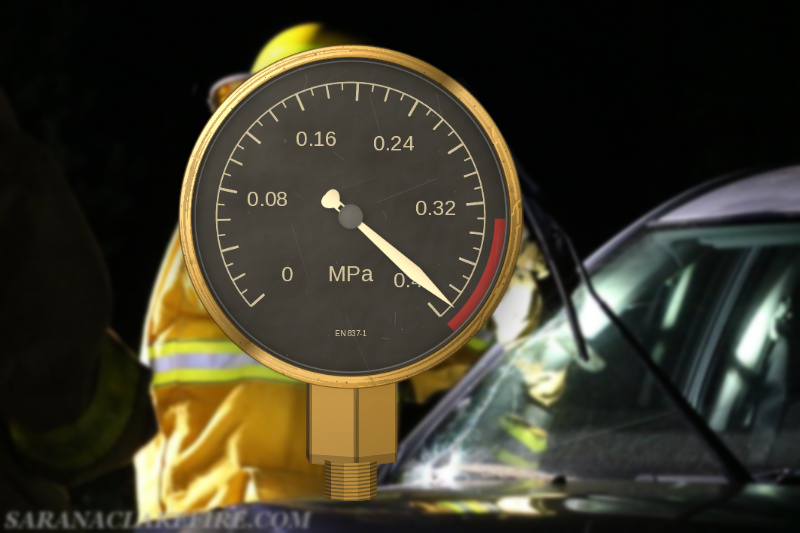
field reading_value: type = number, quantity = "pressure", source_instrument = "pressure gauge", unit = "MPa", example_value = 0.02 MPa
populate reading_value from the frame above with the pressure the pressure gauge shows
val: 0.39 MPa
